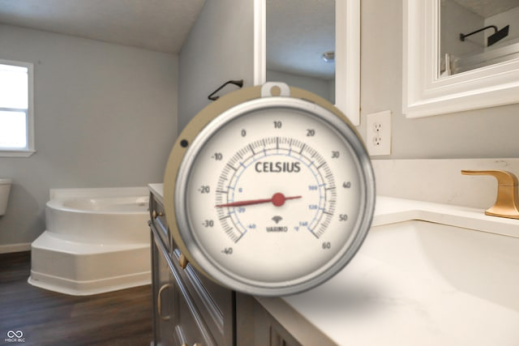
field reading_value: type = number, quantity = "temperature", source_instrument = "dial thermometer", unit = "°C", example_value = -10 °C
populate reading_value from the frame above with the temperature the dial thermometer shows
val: -25 °C
